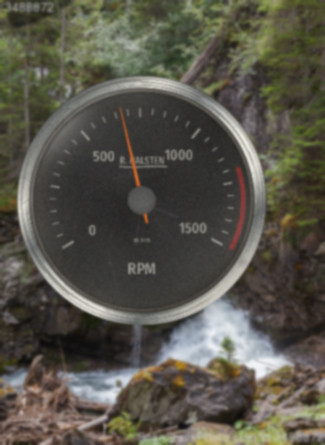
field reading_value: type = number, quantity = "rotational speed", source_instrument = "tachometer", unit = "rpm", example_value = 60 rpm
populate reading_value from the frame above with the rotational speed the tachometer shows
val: 675 rpm
